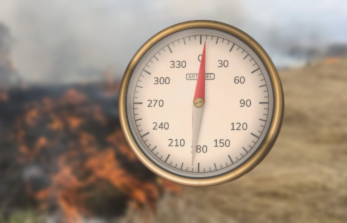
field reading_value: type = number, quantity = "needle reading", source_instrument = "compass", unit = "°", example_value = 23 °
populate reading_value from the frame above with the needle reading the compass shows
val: 5 °
